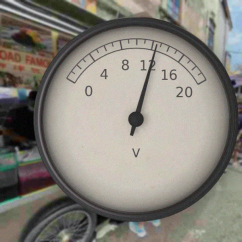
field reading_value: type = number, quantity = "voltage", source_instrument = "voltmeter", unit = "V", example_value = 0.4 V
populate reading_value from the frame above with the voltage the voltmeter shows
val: 12.5 V
